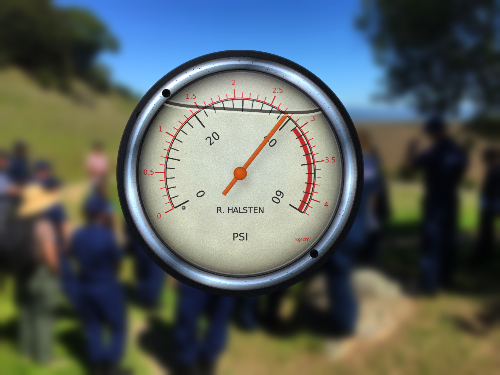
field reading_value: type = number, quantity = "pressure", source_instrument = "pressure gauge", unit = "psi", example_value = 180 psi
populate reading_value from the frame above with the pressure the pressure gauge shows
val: 39 psi
